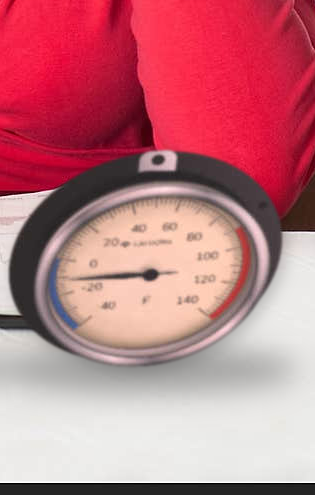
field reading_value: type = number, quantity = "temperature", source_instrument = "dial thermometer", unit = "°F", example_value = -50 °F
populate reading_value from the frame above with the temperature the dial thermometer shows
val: -10 °F
